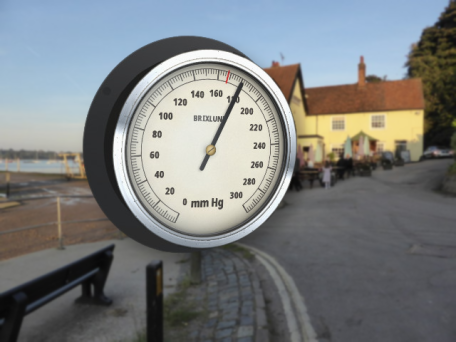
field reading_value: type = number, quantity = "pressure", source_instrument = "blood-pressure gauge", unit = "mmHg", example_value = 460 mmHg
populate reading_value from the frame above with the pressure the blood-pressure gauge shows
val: 180 mmHg
